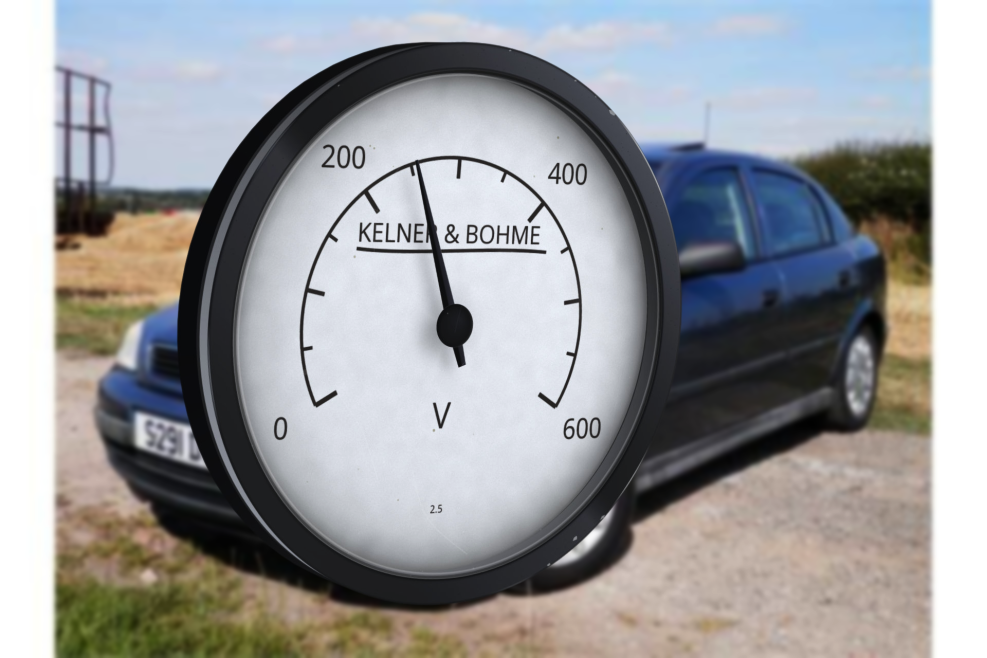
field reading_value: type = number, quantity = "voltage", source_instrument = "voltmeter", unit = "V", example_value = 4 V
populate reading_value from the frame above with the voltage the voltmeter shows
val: 250 V
